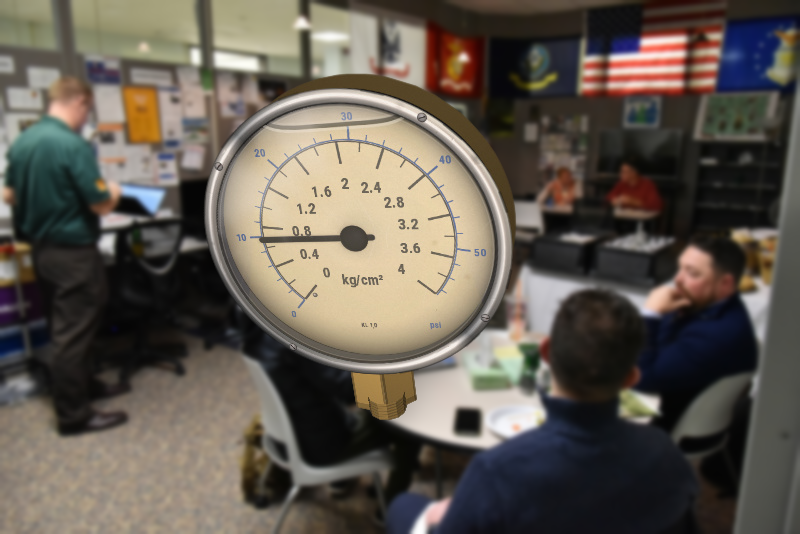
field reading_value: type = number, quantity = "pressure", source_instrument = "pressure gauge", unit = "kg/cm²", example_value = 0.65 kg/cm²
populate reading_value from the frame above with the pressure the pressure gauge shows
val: 0.7 kg/cm²
